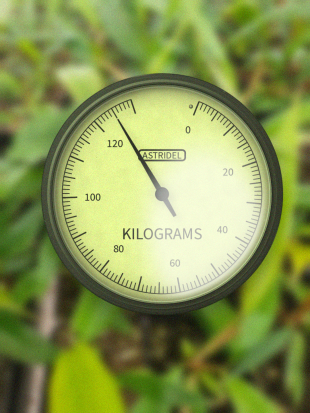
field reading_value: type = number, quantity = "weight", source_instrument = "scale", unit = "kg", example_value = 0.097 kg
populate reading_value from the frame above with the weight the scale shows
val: 125 kg
